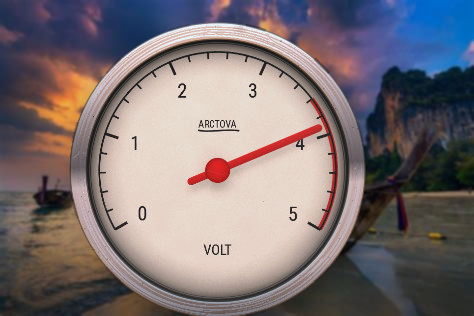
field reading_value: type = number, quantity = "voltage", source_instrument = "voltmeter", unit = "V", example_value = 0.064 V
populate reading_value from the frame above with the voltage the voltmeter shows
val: 3.9 V
